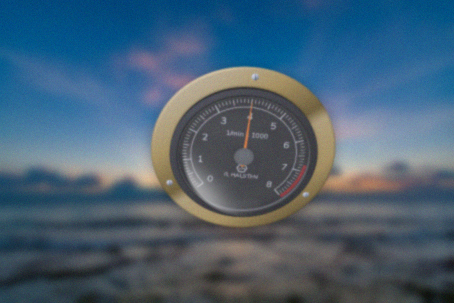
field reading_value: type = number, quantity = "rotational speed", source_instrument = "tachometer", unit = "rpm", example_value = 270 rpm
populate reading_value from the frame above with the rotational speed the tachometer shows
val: 4000 rpm
